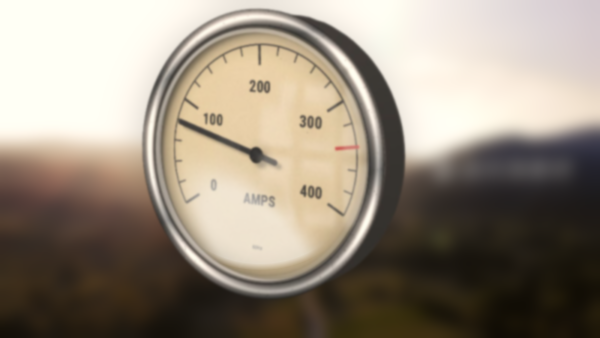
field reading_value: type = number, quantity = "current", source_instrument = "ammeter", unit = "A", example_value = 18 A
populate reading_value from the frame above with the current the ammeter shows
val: 80 A
